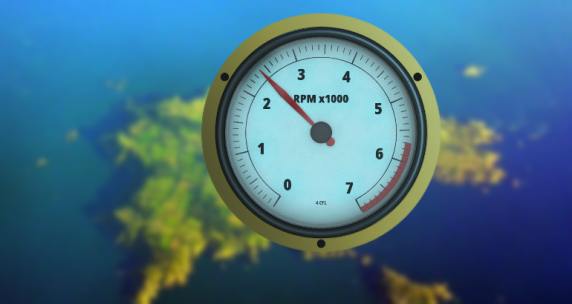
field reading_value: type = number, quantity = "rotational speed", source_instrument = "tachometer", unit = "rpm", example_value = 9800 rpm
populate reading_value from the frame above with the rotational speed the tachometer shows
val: 2400 rpm
